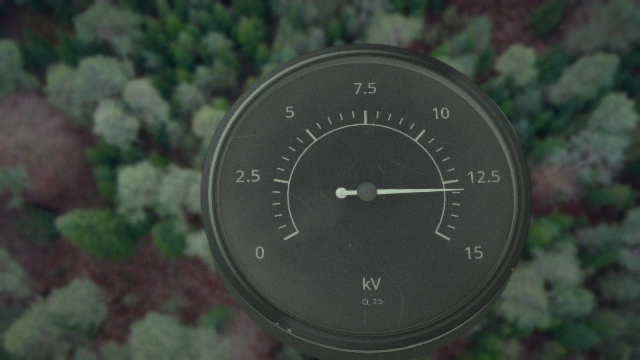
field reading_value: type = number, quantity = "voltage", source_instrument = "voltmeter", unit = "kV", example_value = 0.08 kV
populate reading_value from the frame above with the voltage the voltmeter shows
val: 13 kV
